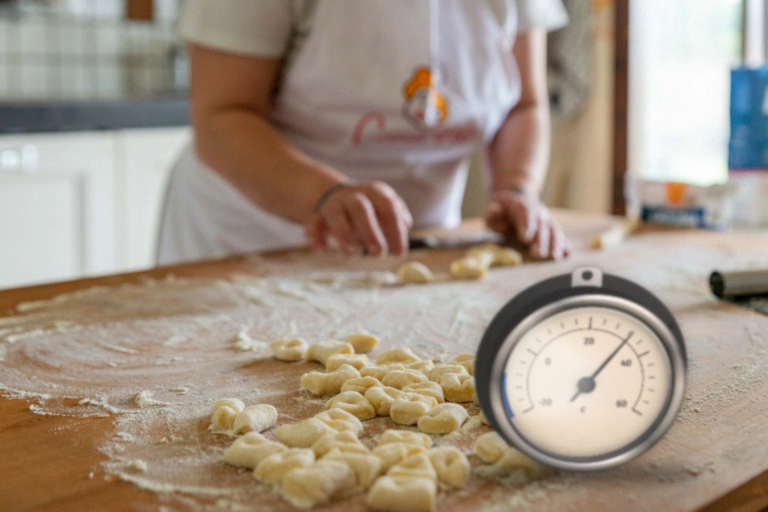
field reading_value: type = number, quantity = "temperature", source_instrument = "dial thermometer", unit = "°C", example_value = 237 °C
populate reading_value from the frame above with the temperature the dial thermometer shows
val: 32 °C
